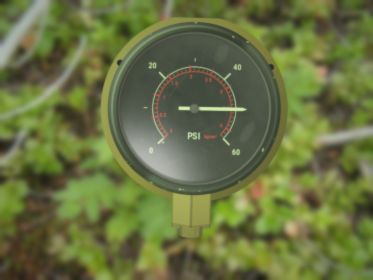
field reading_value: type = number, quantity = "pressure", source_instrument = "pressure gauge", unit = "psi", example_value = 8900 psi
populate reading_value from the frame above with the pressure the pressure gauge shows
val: 50 psi
